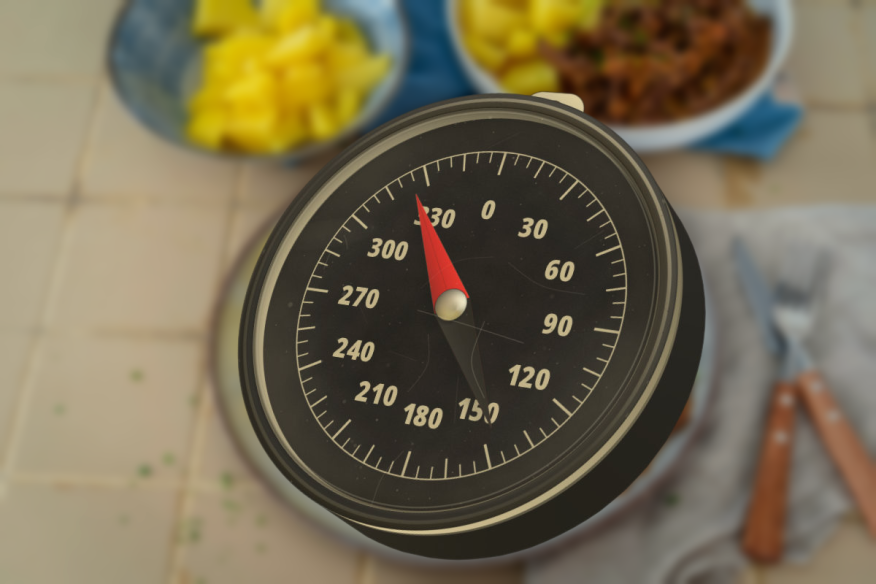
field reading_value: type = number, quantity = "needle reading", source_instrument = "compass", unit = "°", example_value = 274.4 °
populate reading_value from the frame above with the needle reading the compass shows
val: 325 °
